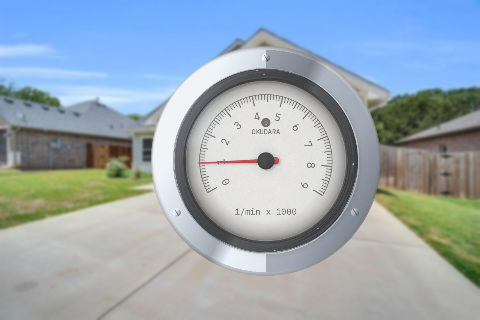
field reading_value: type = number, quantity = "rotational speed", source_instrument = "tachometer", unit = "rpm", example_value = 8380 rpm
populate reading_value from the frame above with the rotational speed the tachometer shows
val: 1000 rpm
